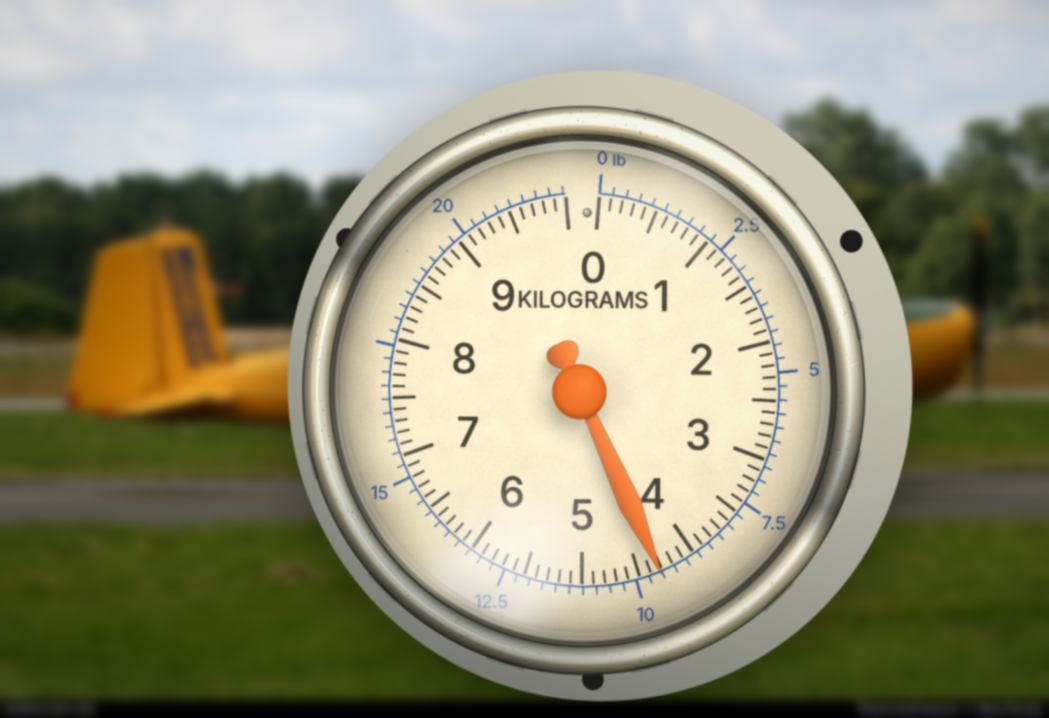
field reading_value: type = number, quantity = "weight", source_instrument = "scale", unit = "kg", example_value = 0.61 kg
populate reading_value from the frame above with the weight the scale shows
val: 4.3 kg
